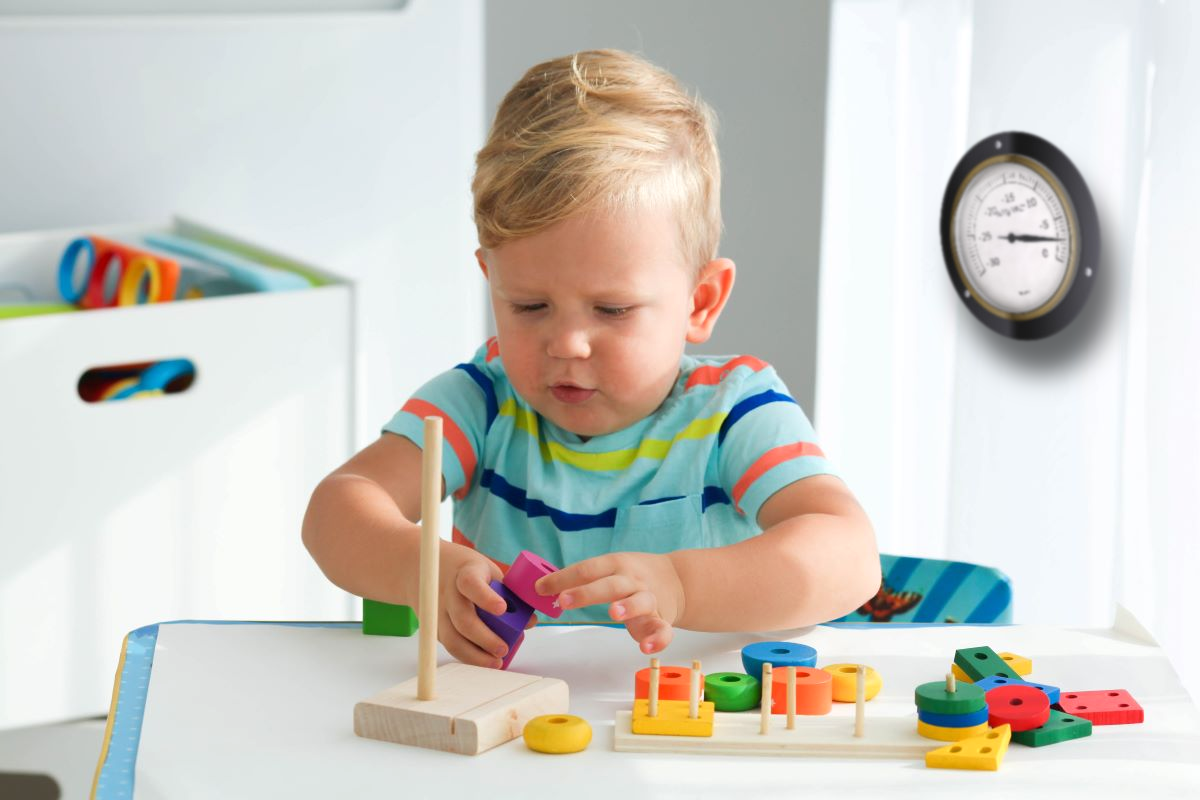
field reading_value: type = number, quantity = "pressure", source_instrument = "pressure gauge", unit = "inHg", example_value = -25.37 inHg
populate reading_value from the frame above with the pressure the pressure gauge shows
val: -2.5 inHg
